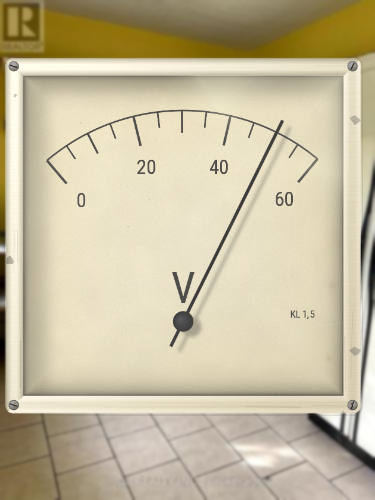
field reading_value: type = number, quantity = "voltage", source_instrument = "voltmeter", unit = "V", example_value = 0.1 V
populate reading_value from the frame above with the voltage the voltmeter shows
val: 50 V
